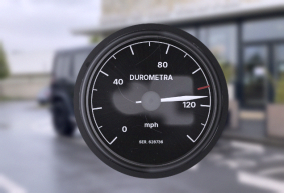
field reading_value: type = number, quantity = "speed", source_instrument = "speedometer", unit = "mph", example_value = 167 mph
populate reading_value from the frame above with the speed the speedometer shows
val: 115 mph
